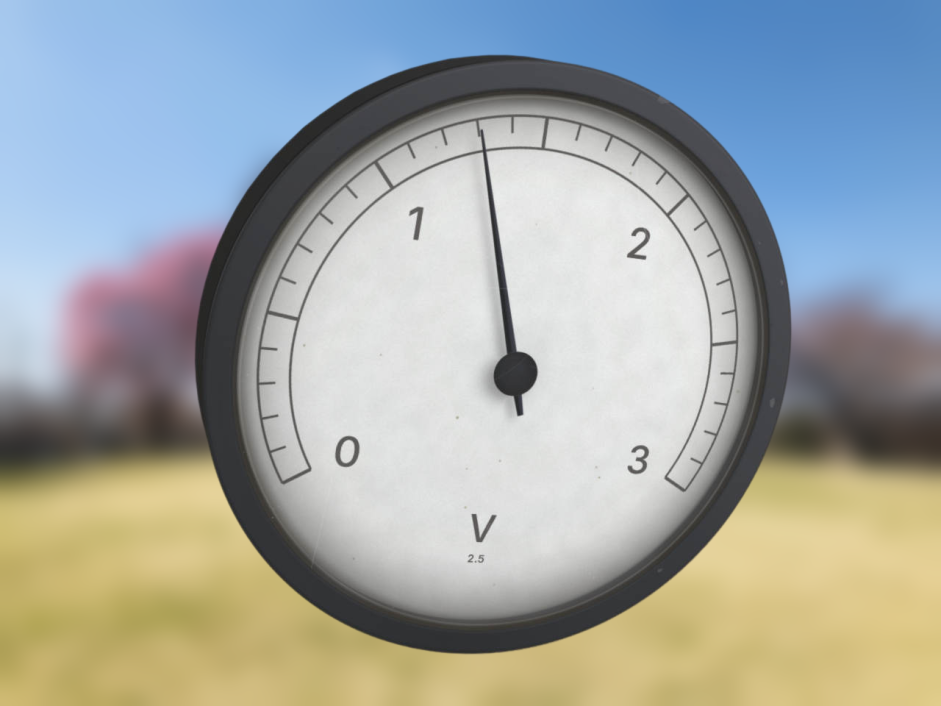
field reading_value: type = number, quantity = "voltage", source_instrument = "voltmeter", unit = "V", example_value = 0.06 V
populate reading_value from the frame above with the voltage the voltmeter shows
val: 1.3 V
